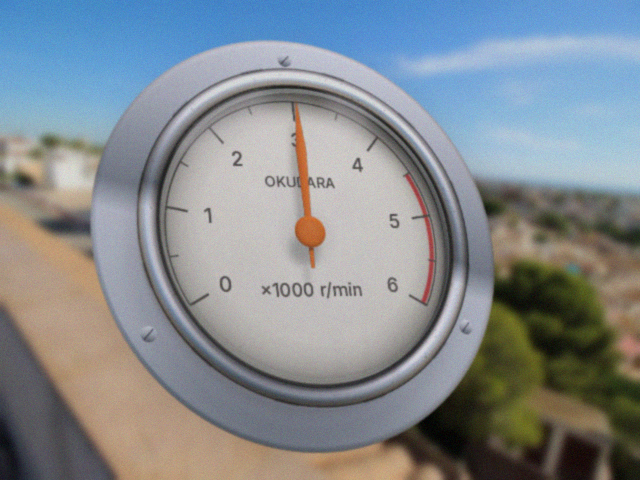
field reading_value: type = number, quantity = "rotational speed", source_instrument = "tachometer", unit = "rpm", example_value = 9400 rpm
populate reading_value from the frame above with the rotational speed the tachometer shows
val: 3000 rpm
